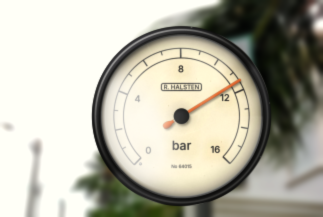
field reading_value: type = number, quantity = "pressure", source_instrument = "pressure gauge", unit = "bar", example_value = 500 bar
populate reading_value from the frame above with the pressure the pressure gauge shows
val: 11.5 bar
